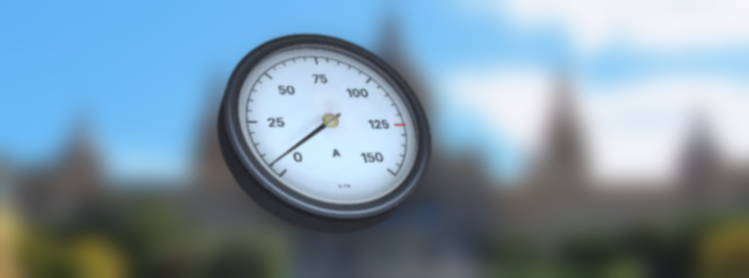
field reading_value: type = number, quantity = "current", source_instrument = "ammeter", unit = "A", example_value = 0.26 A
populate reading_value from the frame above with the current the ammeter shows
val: 5 A
